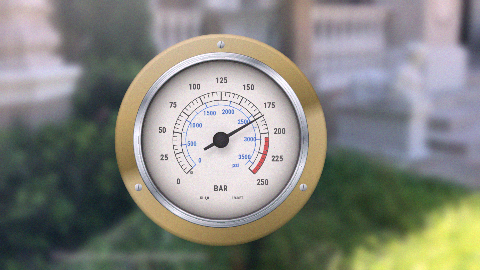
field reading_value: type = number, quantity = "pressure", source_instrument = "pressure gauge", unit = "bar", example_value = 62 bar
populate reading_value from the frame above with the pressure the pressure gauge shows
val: 180 bar
